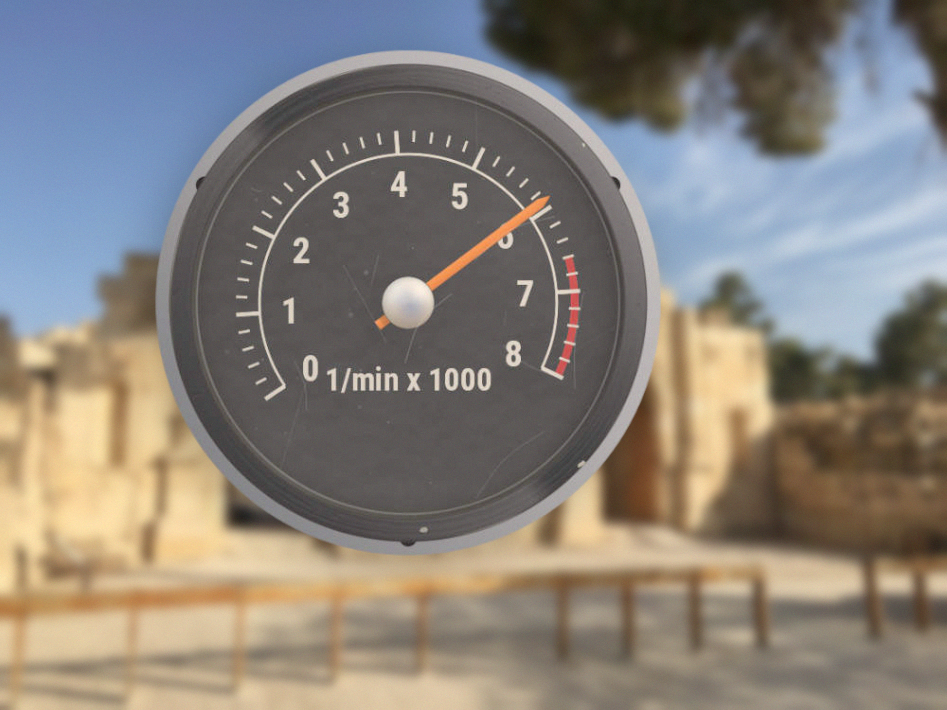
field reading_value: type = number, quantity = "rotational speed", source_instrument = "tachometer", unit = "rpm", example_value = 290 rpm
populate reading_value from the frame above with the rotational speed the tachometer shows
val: 5900 rpm
